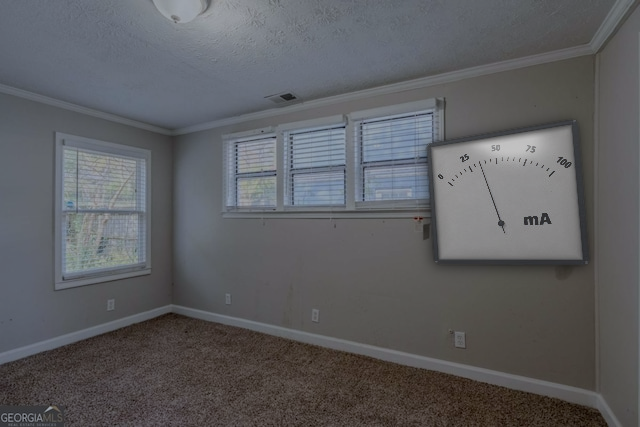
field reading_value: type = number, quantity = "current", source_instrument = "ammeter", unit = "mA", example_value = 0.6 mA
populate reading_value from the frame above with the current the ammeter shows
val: 35 mA
